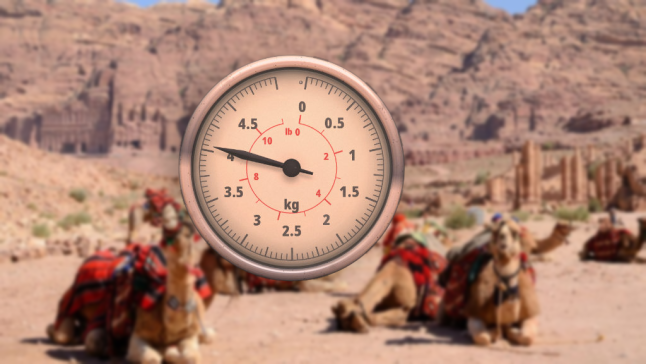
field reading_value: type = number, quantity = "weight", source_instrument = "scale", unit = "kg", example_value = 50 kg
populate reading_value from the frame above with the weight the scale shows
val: 4.05 kg
